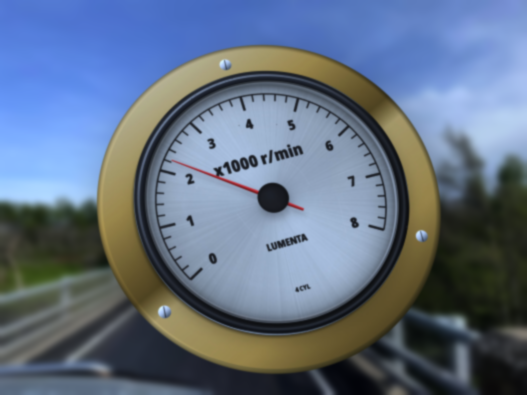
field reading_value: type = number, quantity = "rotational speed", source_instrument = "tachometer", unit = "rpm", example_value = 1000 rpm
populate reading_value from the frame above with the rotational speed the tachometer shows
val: 2200 rpm
